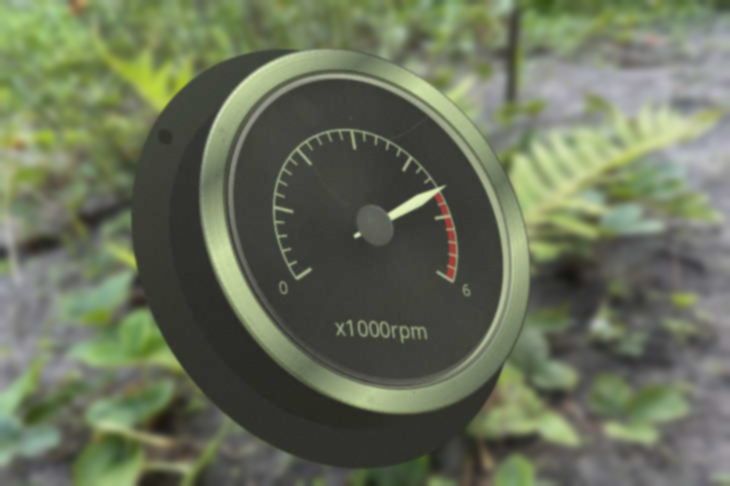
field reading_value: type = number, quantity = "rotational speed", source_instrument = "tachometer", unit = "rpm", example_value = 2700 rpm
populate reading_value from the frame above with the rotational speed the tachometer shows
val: 4600 rpm
